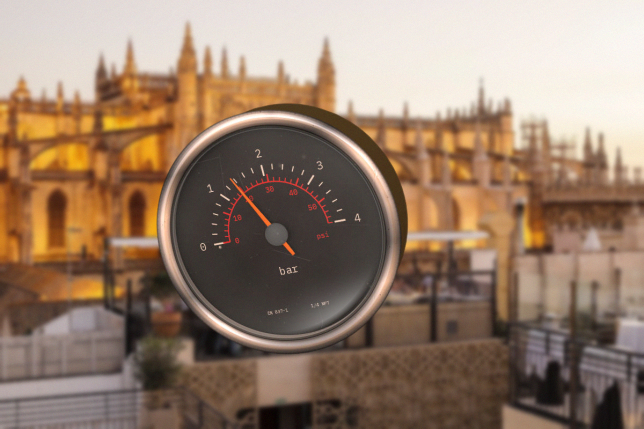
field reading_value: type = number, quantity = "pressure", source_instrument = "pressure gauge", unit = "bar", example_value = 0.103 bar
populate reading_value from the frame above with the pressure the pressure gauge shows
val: 1.4 bar
